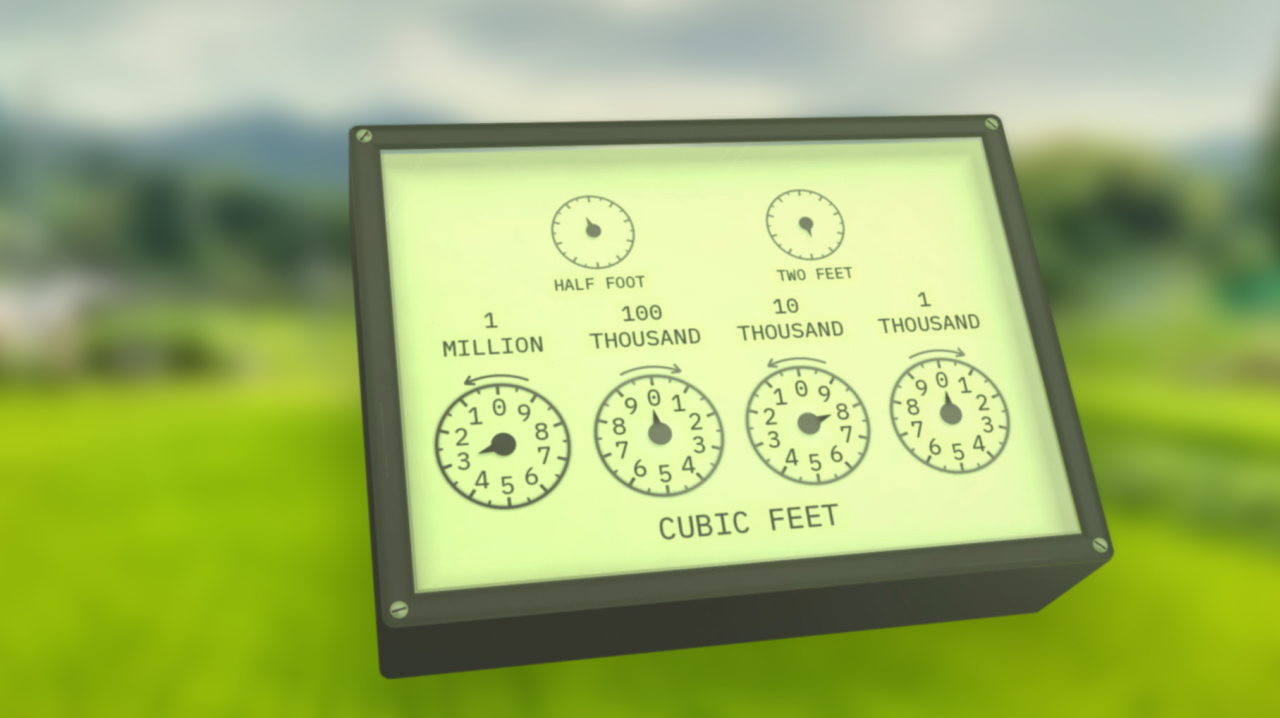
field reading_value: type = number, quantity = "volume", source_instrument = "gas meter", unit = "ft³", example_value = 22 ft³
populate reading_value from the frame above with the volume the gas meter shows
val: 298000 ft³
